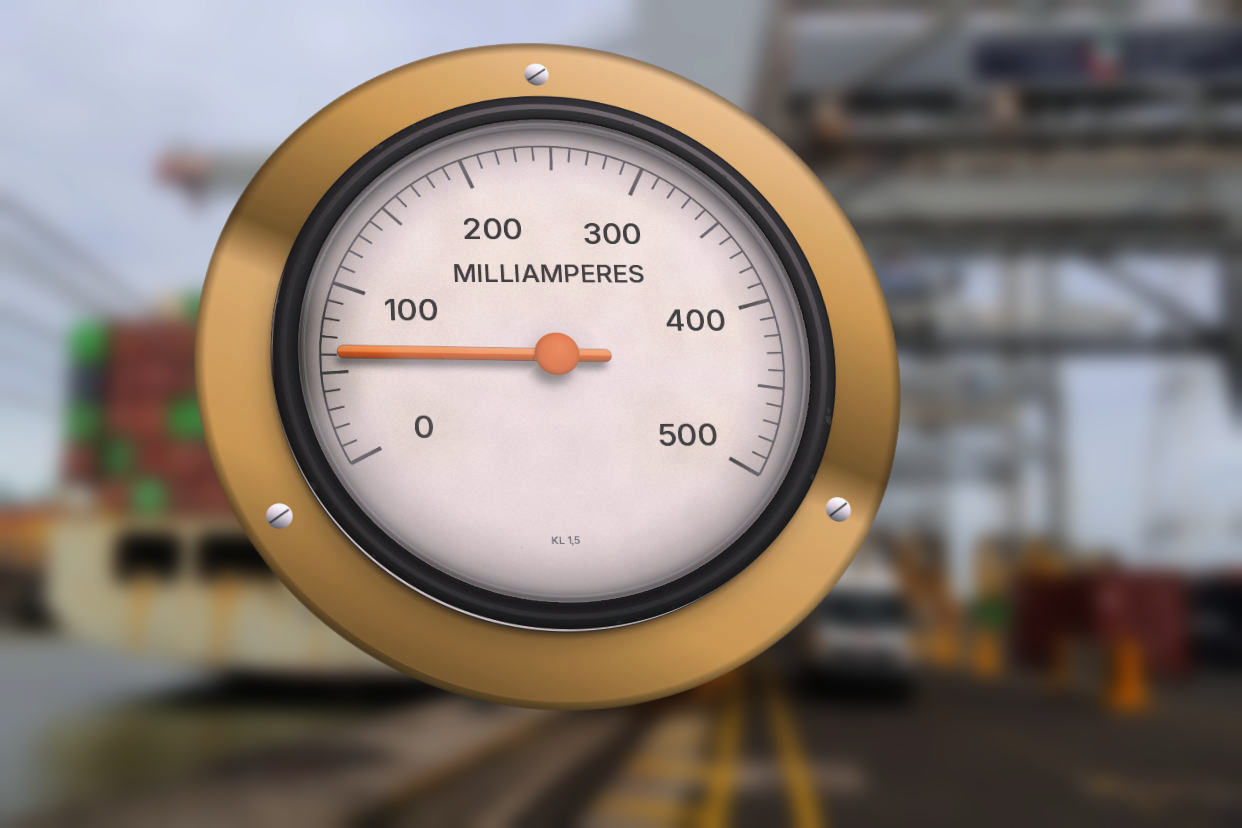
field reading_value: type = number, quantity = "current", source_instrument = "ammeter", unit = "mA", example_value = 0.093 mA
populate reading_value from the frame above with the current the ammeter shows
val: 60 mA
